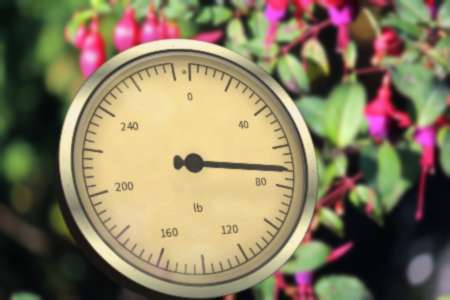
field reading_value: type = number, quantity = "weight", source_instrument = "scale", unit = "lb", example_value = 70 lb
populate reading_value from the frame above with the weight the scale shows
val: 72 lb
